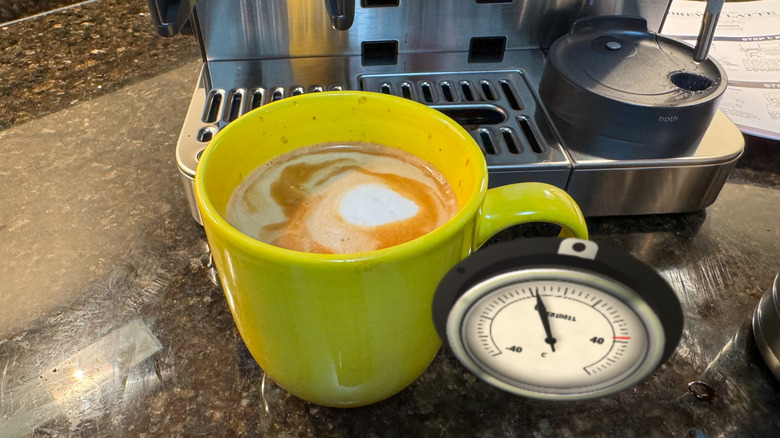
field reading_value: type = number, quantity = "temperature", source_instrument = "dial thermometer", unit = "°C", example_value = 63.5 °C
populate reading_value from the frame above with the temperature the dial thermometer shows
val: 2 °C
